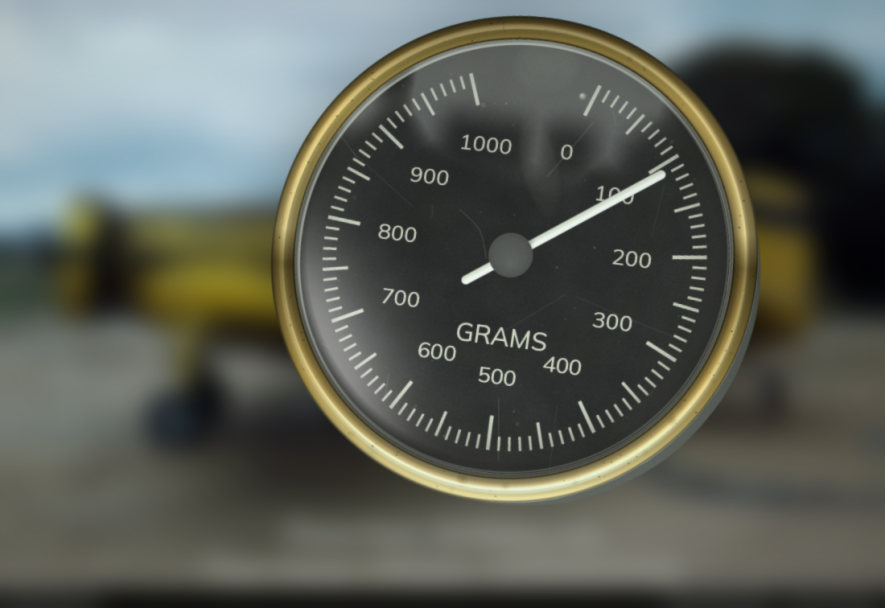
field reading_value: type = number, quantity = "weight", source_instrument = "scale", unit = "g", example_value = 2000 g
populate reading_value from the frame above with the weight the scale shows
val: 110 g
